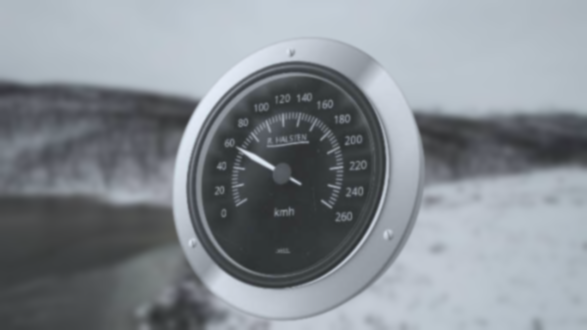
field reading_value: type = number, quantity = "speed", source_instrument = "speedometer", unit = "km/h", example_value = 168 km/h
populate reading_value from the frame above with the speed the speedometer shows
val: 60 km/h
